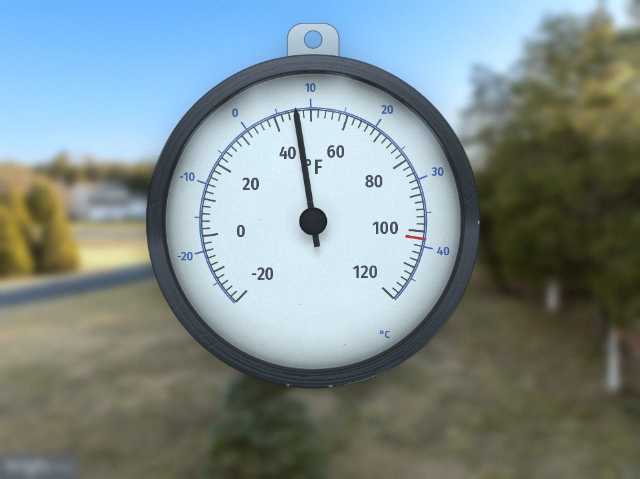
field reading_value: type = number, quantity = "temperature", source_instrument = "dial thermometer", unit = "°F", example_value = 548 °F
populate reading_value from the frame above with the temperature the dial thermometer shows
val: 46 °F
